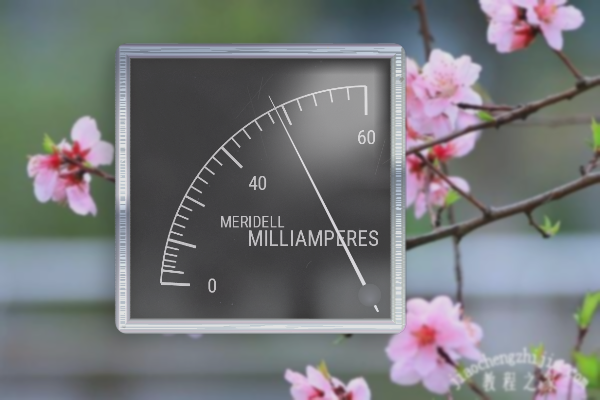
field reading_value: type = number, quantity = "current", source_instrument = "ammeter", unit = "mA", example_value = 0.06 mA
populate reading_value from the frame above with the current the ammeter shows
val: 49 mA
